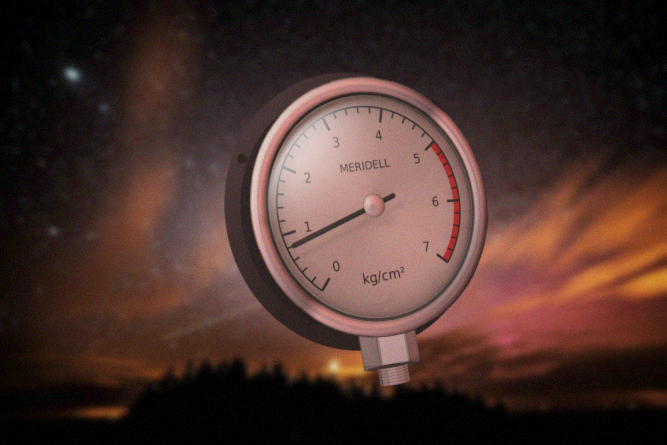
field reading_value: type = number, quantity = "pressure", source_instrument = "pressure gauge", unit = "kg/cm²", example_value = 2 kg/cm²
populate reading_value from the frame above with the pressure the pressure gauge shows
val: 0.8 kg/cm²
